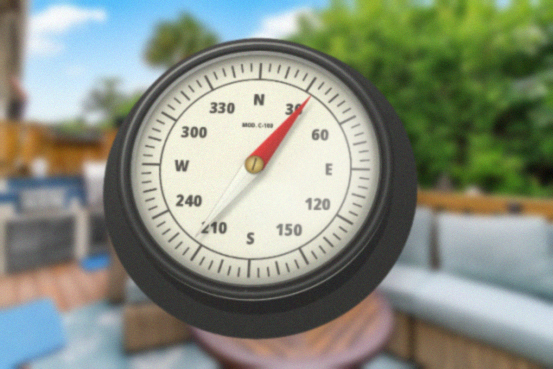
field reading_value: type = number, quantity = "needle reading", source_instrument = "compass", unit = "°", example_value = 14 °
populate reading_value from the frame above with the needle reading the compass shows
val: 35 °
